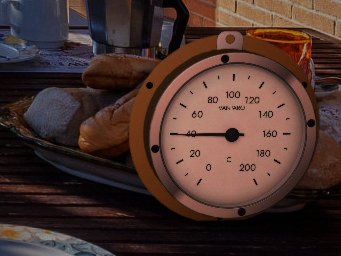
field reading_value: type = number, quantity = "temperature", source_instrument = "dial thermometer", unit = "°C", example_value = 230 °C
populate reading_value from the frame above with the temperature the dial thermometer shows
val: 40 °C
